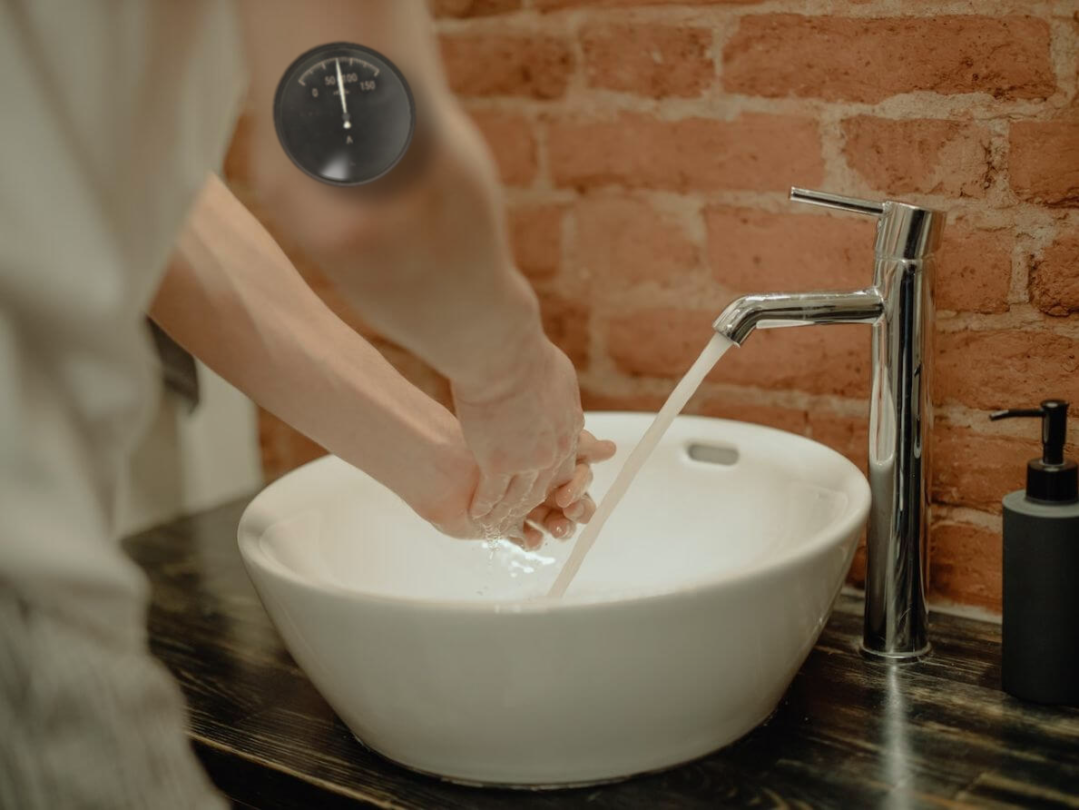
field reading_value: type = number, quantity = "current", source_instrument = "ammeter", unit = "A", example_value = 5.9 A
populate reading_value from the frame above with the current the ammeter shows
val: 75 A
